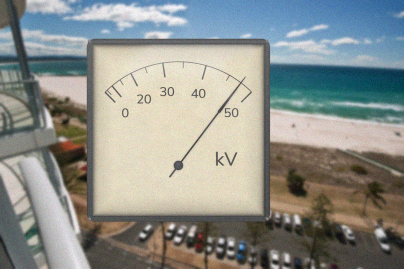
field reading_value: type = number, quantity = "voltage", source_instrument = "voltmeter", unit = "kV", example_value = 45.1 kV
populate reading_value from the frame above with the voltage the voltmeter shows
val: 47.5 kV
